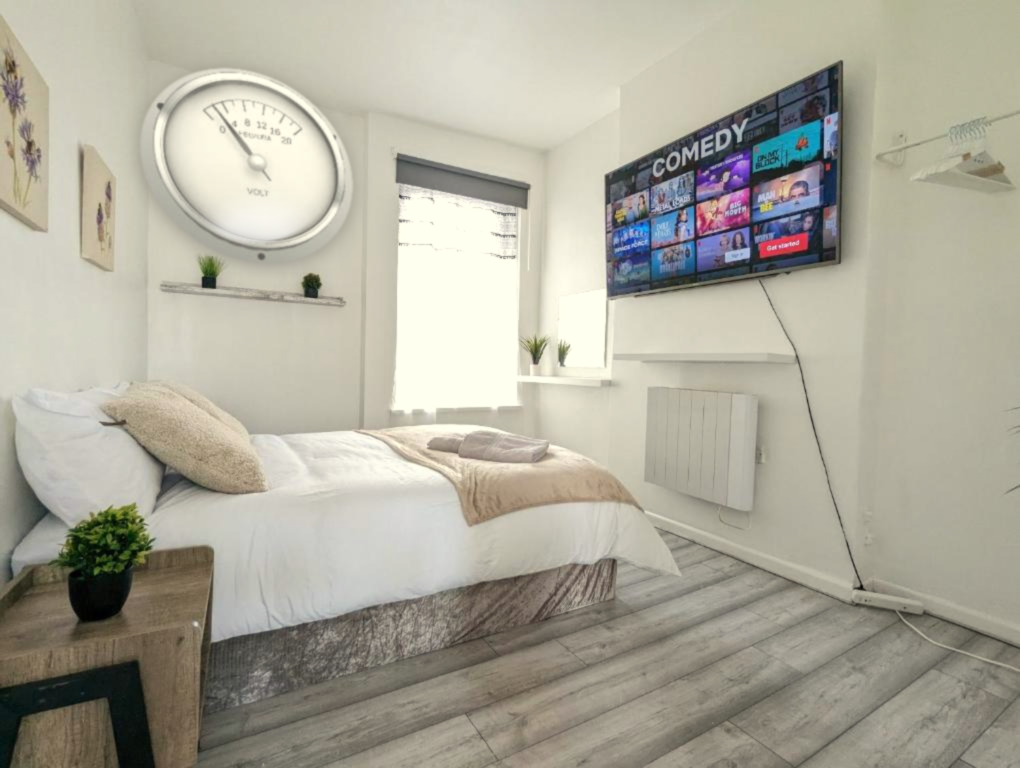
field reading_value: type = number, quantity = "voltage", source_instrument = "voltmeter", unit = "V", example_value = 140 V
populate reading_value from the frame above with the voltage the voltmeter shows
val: 2 V
